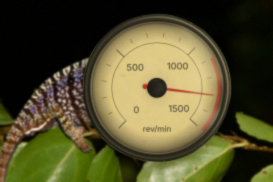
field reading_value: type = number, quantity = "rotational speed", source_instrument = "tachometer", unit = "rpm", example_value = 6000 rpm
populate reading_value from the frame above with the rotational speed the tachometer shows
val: 1300 rpm
